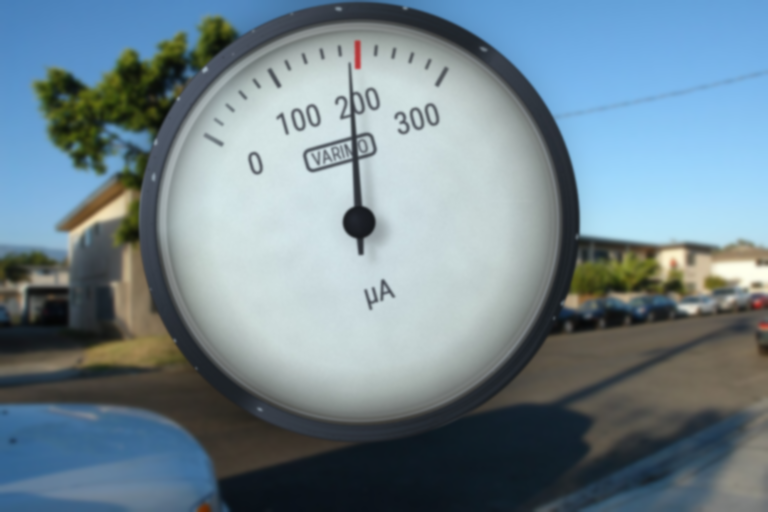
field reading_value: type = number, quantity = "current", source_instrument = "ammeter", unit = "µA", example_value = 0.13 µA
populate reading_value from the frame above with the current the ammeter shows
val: 190 µA
